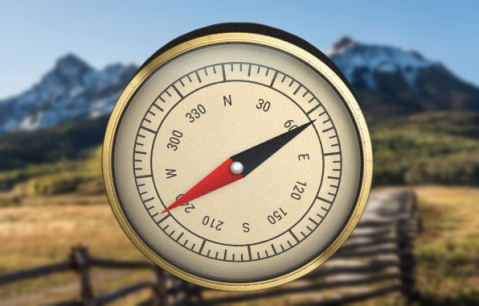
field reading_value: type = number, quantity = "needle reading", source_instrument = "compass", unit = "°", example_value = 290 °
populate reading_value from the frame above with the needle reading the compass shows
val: 245 °
